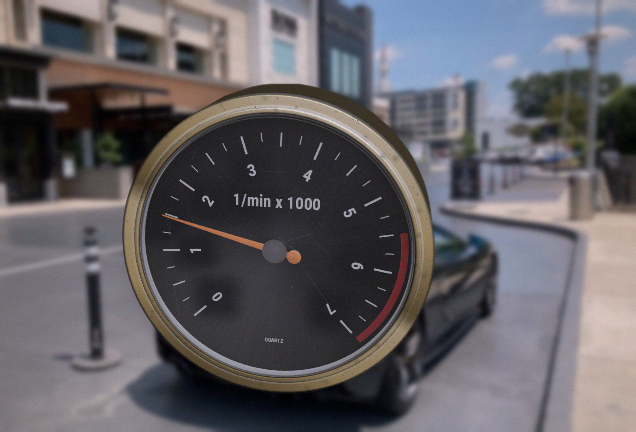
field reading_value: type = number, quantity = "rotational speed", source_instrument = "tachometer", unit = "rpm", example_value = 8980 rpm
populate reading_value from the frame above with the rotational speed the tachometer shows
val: 1500 rpm
